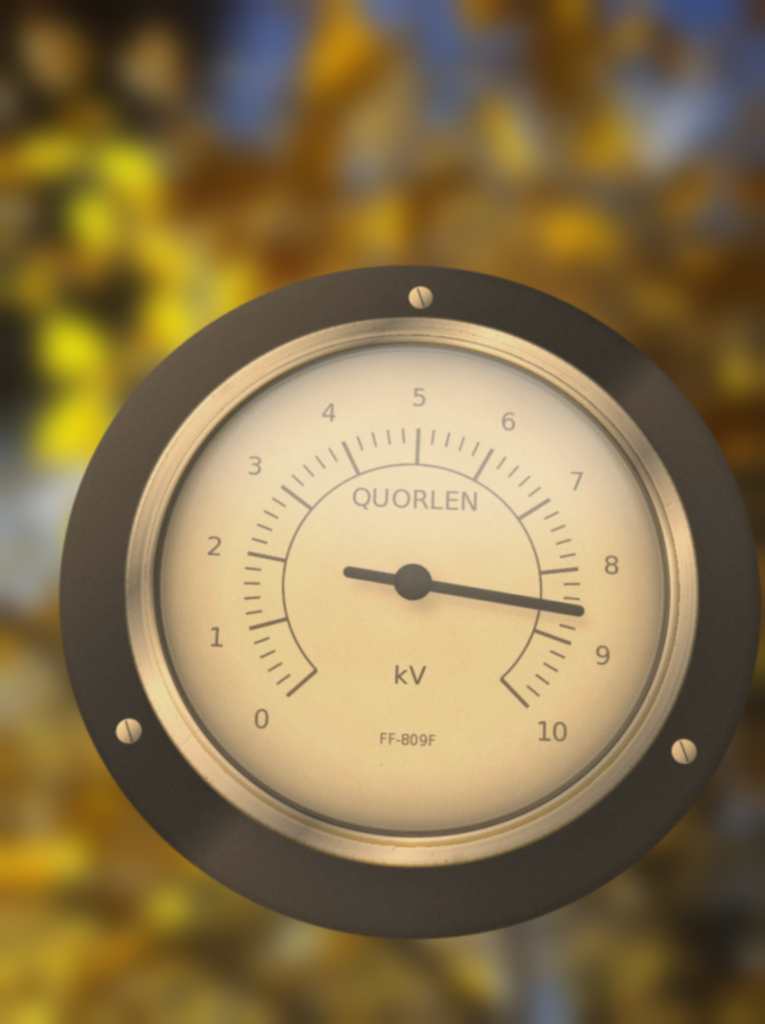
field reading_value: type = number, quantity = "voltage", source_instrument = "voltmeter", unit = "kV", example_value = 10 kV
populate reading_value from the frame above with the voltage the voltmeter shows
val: 8.6 kV
